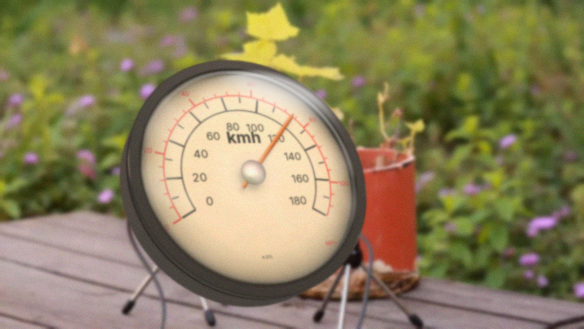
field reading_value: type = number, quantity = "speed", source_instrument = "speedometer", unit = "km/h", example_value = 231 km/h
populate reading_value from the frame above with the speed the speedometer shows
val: 120 km/h
